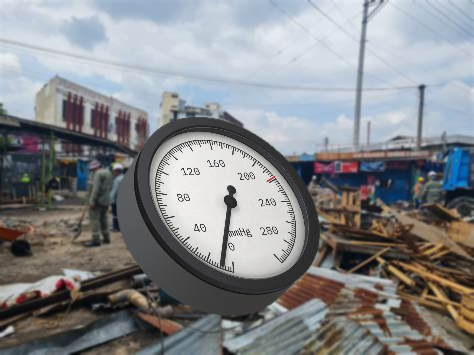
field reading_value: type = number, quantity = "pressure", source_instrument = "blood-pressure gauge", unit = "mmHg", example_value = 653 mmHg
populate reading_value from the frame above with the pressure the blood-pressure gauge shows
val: 10 mmHg
